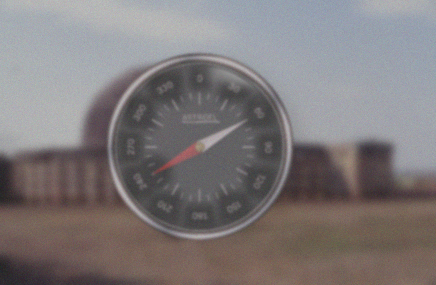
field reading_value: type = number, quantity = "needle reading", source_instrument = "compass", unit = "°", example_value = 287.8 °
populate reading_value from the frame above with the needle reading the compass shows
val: 240 °
